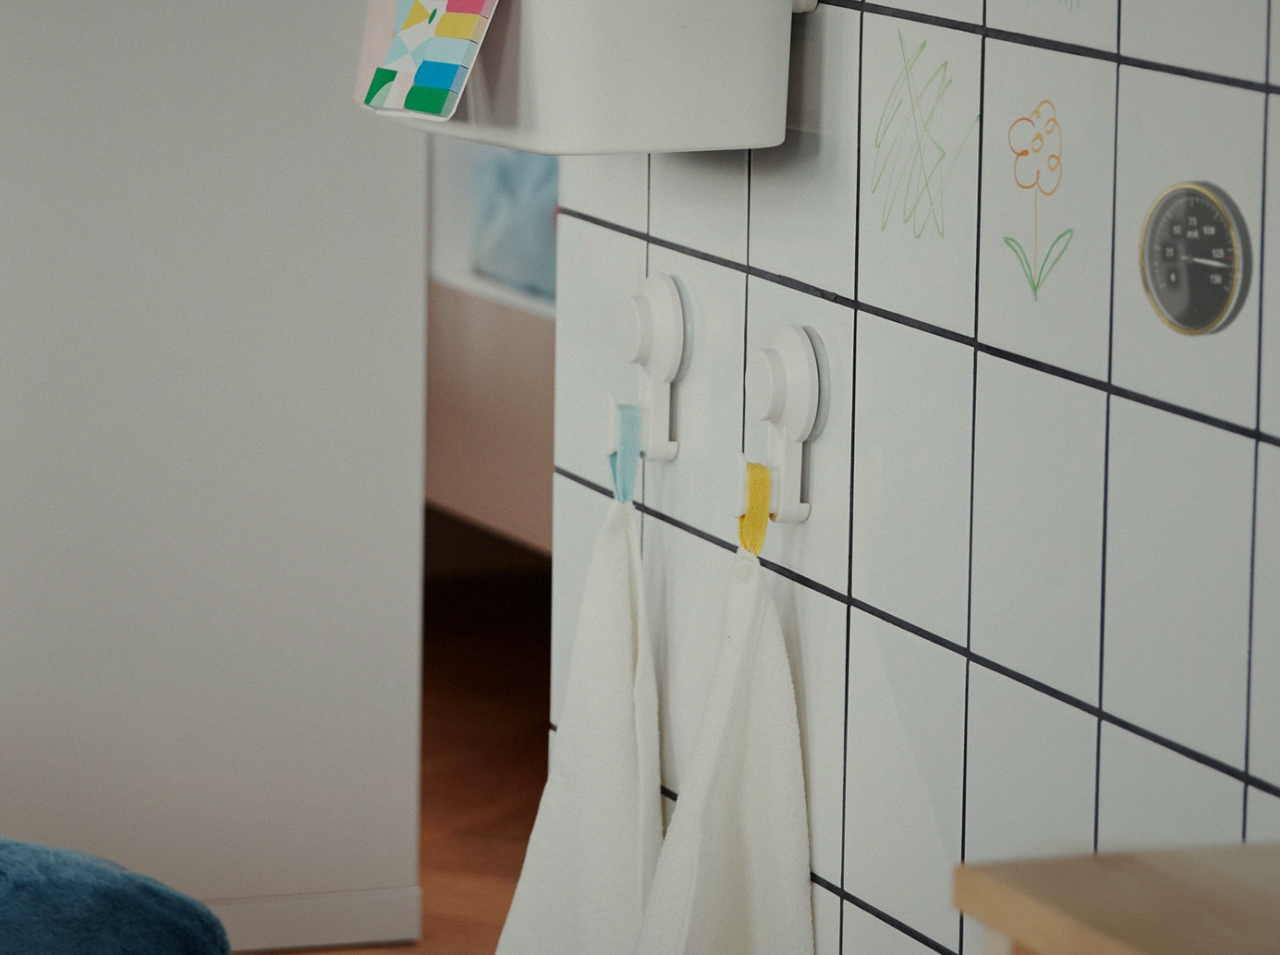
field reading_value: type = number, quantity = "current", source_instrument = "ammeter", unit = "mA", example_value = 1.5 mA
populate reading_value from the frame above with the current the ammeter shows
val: 135 mA
